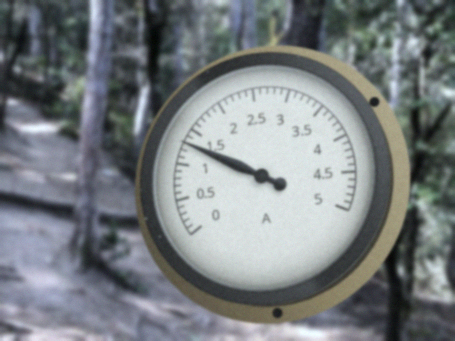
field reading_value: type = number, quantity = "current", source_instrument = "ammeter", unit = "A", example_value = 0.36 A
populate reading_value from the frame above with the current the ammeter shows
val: 1.3 A
